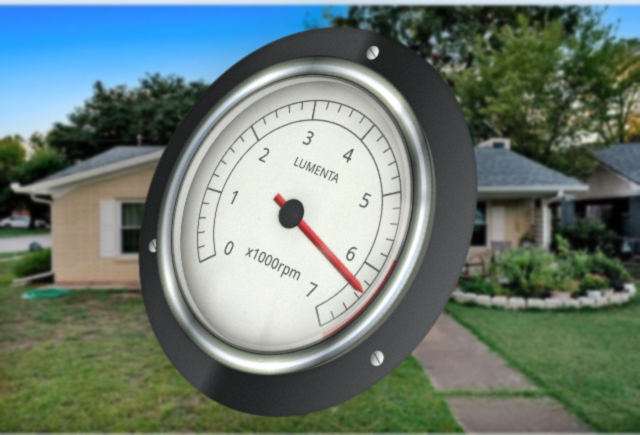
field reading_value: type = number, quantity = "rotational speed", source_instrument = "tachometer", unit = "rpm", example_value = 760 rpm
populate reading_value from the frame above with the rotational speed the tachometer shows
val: 6300 rpm
